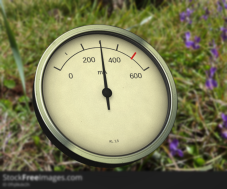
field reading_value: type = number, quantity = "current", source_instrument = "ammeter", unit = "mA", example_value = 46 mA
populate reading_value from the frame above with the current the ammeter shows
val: 300 mA
